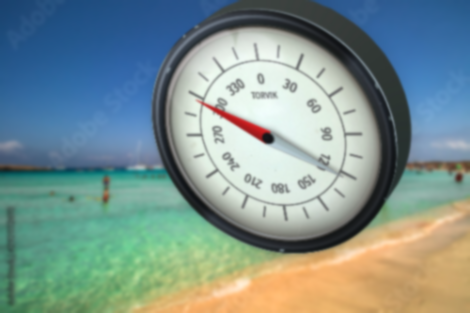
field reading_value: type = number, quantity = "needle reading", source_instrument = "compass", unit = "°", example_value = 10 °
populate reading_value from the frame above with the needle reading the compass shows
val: 300 °
